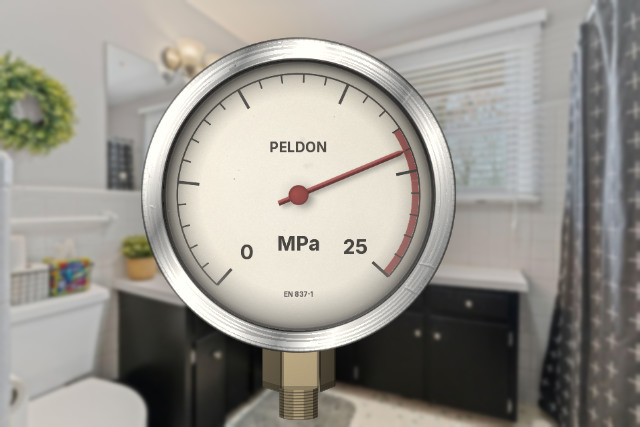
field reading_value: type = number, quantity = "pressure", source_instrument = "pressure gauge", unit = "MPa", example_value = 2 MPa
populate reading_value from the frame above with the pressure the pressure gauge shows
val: 19 MPa
